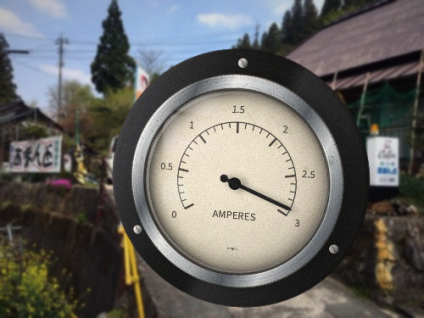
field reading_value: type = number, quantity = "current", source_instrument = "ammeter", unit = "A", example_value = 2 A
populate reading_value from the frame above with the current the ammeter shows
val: 2.9 A
